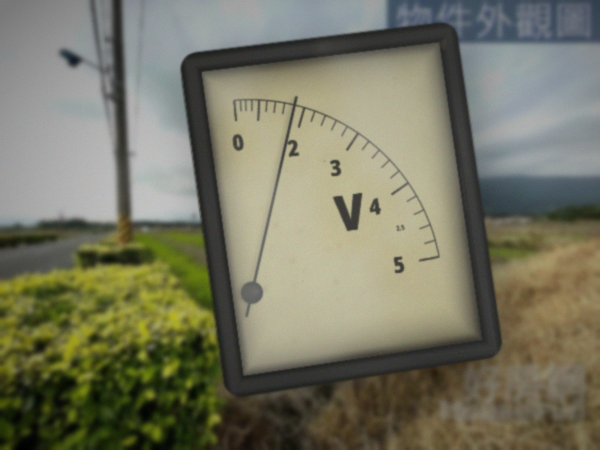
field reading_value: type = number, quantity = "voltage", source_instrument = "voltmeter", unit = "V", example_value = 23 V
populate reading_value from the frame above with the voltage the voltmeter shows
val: 1.8 V
